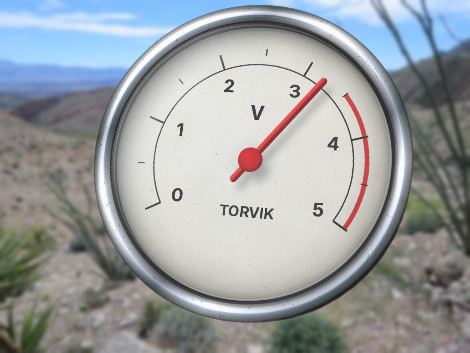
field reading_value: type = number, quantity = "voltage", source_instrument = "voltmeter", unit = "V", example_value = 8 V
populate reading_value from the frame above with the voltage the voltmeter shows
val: 3.25 V
